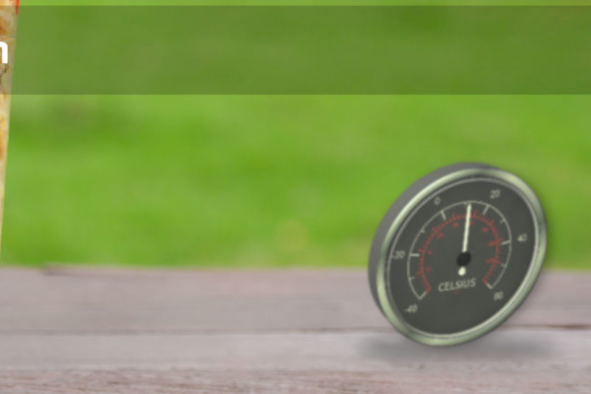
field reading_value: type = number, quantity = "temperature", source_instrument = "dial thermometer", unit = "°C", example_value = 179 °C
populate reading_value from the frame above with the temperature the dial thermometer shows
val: 10 °C
